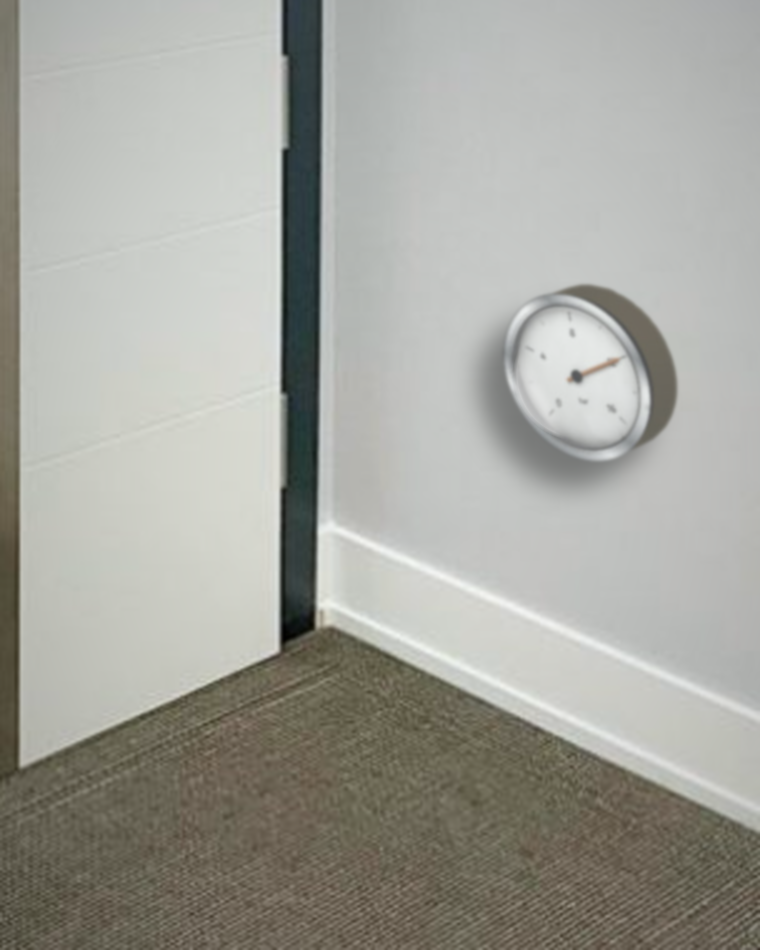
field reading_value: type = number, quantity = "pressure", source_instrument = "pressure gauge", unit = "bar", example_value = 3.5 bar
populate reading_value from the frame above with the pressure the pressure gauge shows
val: 12 bar
